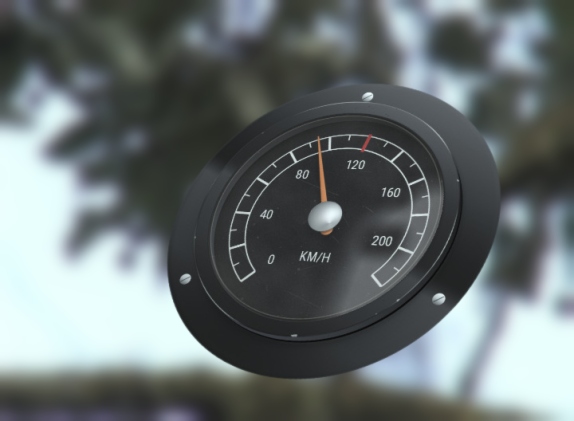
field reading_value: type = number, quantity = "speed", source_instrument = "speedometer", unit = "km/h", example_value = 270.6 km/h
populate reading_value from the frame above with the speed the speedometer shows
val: 95 km/h
